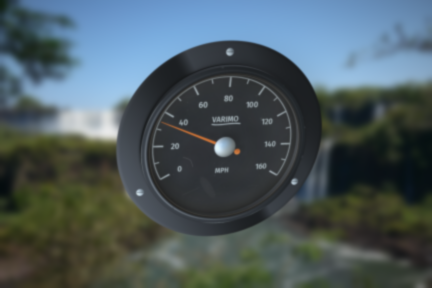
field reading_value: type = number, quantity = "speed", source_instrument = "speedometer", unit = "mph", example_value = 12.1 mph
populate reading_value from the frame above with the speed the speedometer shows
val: 35 mph
